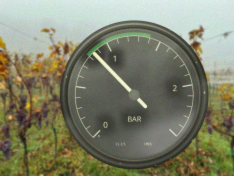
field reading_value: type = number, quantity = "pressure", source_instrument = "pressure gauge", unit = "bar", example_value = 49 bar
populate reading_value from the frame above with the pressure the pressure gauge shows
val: 0.85 bar
